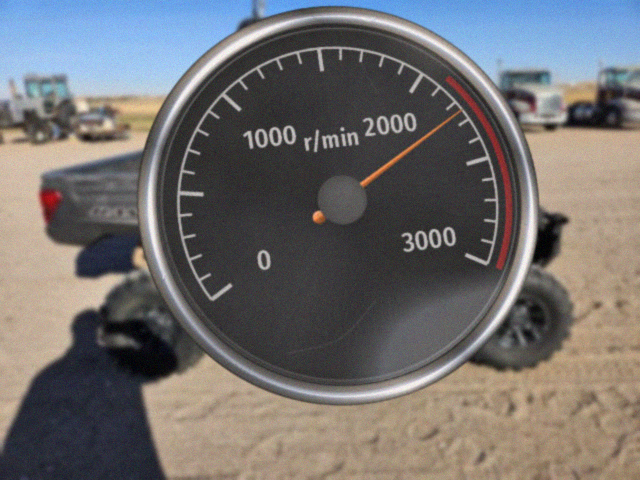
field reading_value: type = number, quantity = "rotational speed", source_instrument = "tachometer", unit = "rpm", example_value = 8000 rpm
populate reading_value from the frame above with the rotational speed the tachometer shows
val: 2250 rpm
